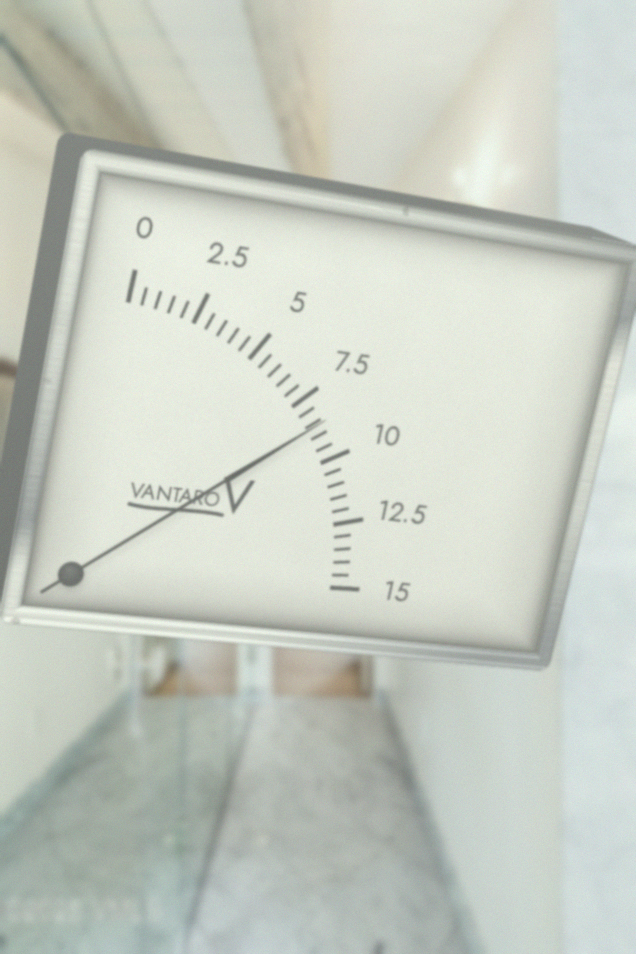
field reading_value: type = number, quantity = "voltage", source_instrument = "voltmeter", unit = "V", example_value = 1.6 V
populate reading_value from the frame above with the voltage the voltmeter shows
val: 8.5 V
